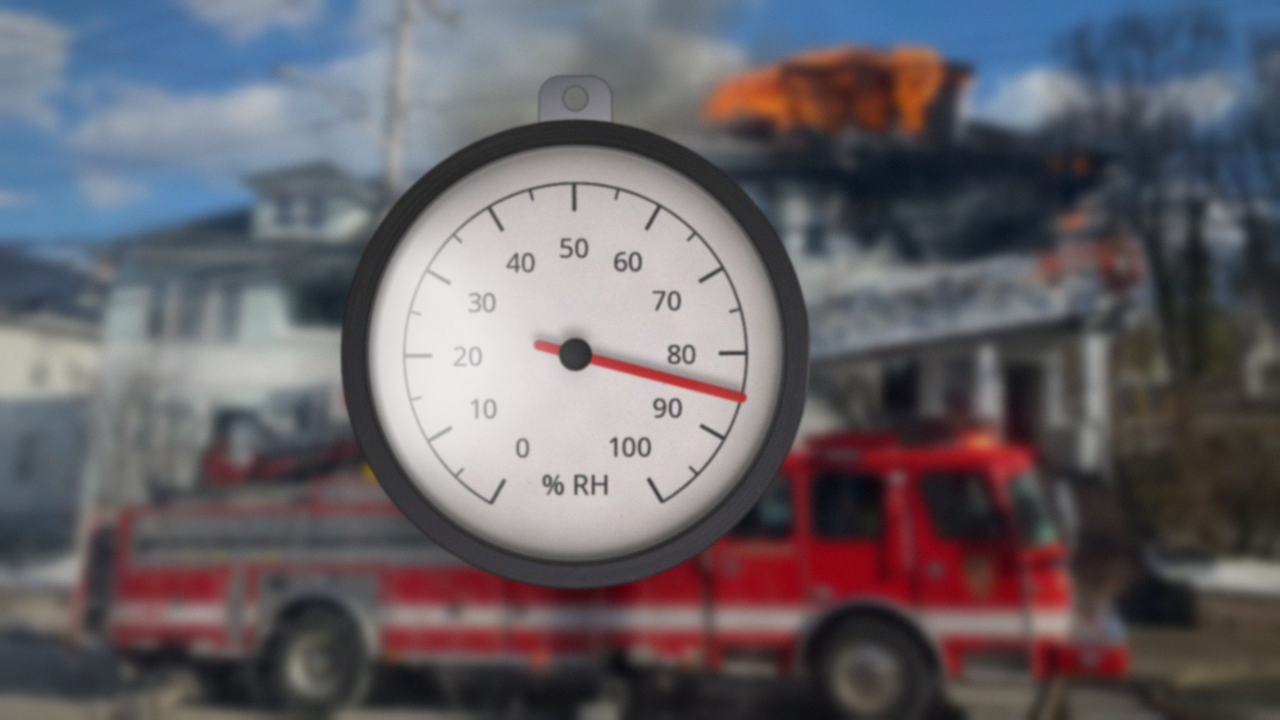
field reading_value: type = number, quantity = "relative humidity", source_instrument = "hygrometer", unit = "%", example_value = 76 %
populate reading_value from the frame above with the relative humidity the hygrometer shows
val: 85 %
